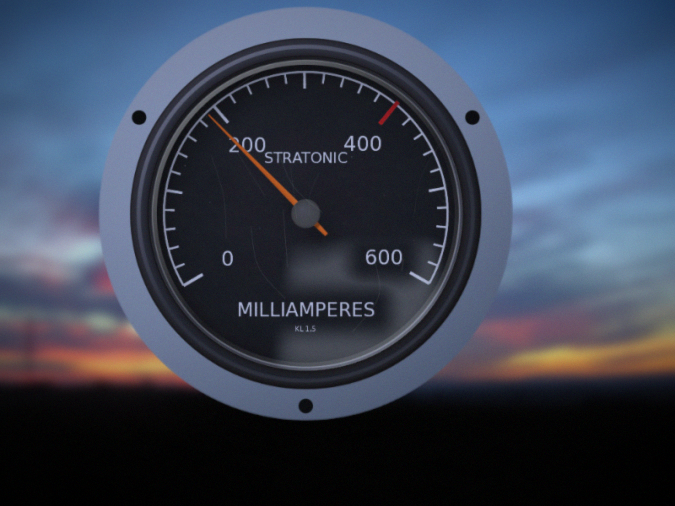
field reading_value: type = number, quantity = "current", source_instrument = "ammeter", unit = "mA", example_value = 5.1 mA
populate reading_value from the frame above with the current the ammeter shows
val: 190 mA
